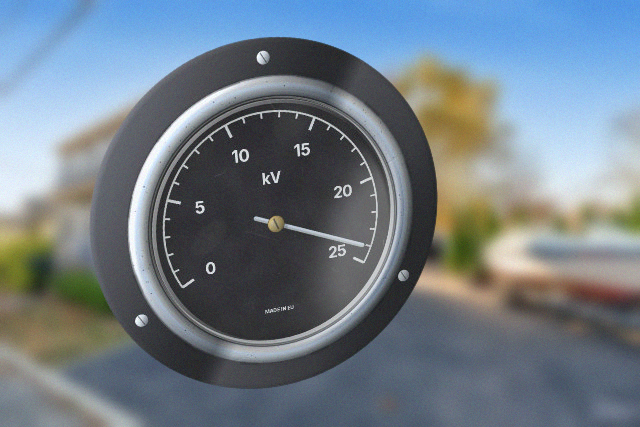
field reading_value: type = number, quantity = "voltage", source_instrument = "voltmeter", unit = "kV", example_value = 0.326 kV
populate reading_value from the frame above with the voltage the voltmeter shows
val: 24 kV
